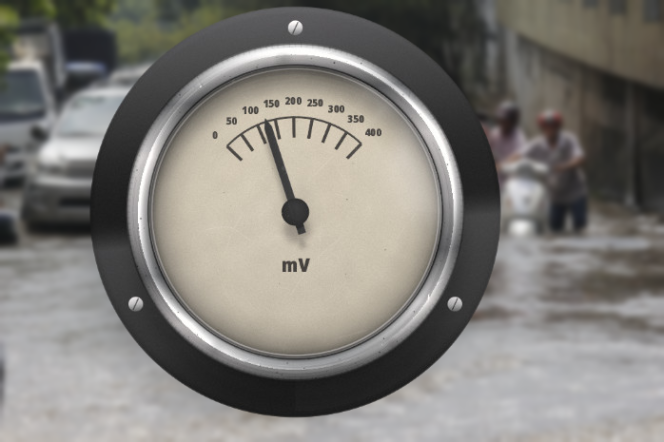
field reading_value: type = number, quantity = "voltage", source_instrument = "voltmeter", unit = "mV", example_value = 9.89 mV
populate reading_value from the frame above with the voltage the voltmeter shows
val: 125 mV
